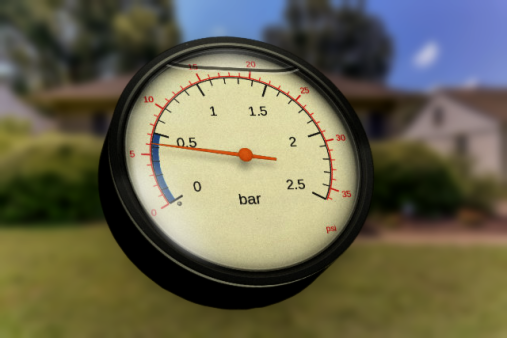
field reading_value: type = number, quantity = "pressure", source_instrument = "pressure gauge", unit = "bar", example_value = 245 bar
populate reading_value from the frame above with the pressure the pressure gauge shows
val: 0.4 bar
